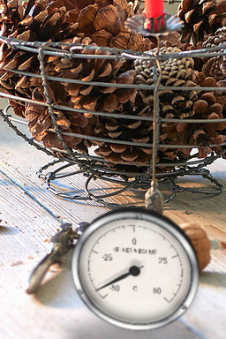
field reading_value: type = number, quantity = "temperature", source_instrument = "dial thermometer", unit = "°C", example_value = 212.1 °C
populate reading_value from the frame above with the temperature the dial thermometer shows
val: -45 °C
